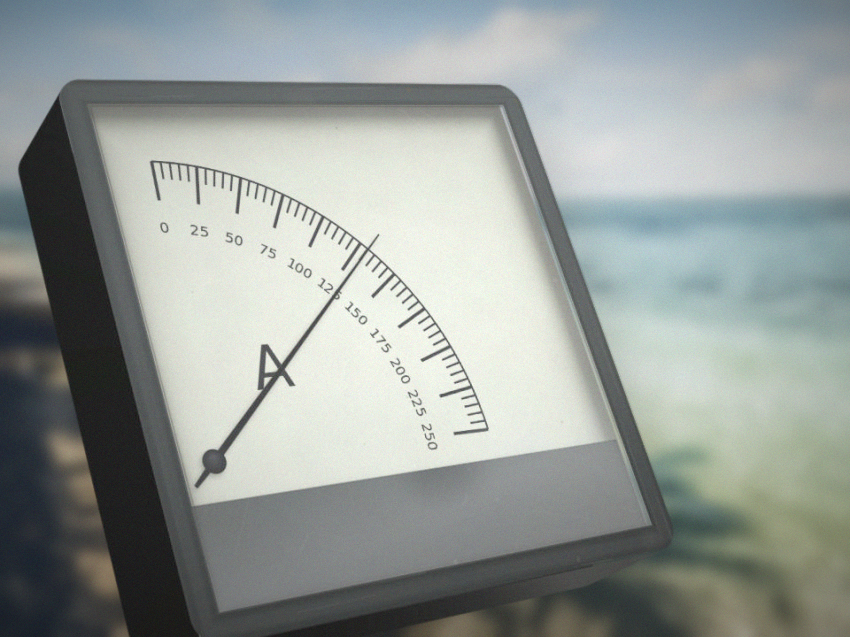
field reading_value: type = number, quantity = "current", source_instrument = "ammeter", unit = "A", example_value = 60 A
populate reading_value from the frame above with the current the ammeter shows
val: 130 A
